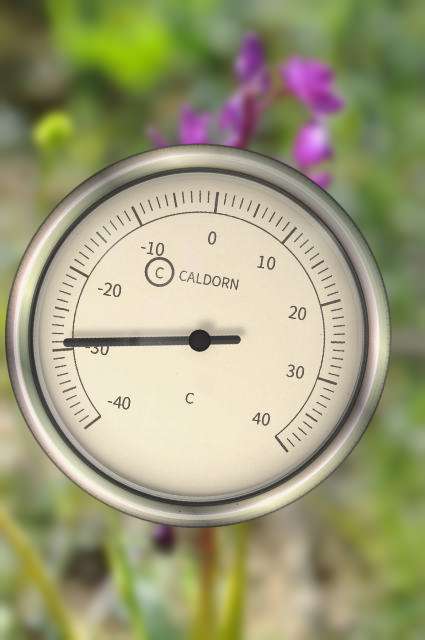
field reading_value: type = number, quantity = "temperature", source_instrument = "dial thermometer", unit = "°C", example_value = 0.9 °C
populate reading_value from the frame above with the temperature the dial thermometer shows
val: -29 °C
